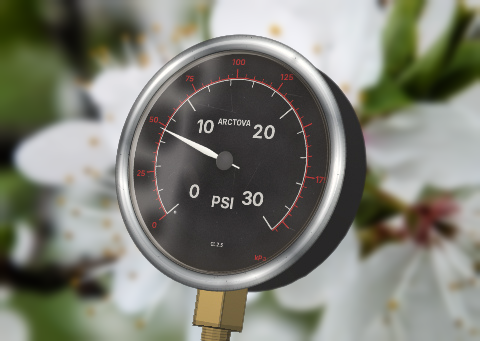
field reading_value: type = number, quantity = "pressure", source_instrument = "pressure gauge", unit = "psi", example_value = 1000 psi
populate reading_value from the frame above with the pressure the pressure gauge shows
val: 7 psi
